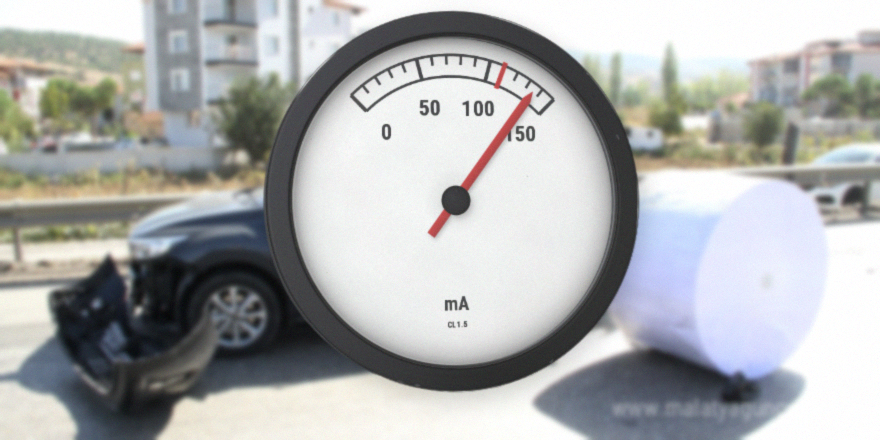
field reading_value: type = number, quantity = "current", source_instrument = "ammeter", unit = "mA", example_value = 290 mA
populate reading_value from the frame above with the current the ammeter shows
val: 135 mA
